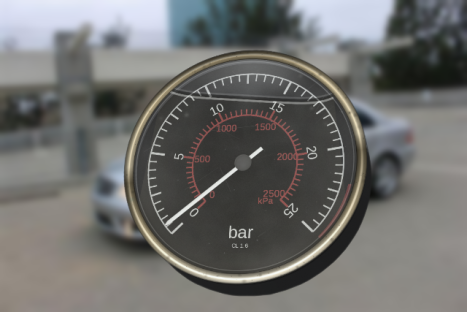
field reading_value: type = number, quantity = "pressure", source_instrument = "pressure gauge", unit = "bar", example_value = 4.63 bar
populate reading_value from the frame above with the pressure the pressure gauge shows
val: 0.5 bar
